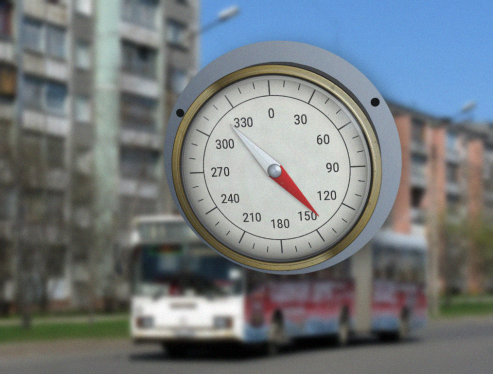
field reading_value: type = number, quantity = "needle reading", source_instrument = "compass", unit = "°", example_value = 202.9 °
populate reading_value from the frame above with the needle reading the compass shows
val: 140 °
